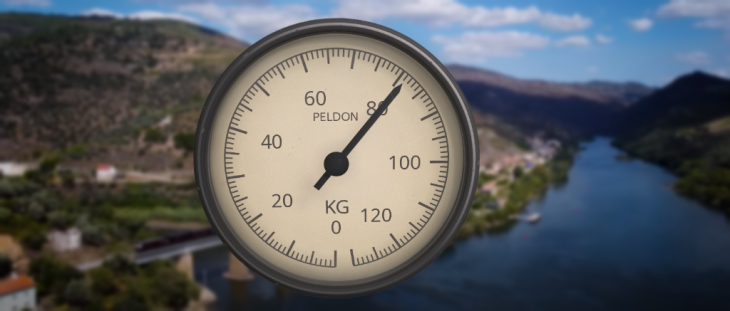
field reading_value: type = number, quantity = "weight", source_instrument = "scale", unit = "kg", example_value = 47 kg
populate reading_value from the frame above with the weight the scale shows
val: 81 kg
